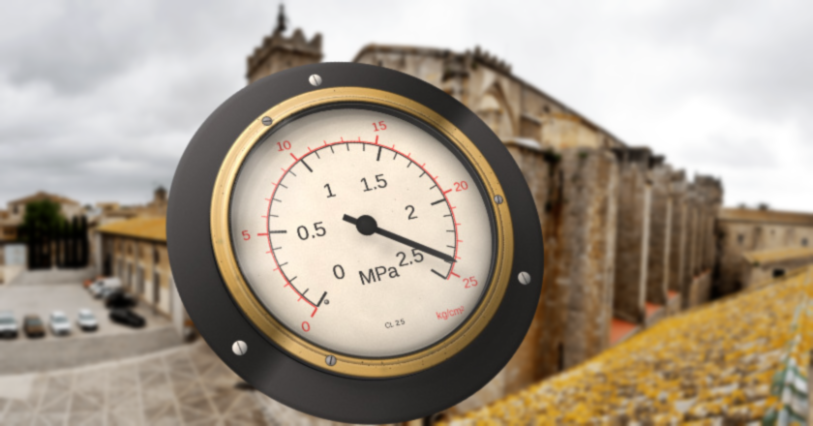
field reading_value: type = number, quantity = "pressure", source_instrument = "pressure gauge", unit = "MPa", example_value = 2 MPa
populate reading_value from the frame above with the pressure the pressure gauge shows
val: 2.4 MPa
